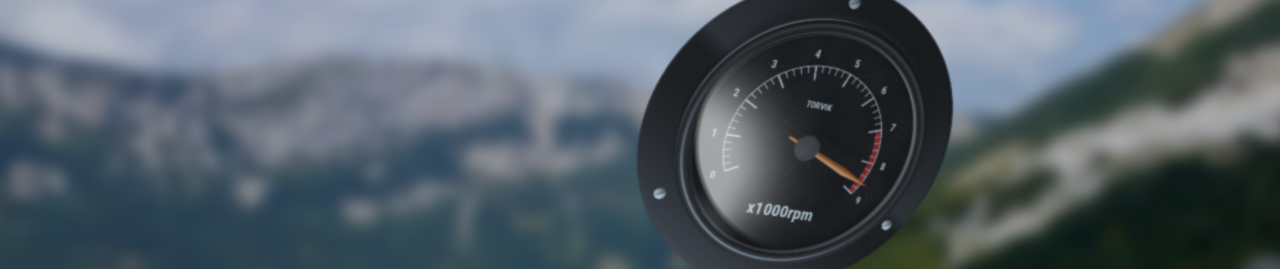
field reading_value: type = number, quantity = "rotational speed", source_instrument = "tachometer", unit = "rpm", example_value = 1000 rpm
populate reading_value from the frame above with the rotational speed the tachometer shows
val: 8600 rpm
